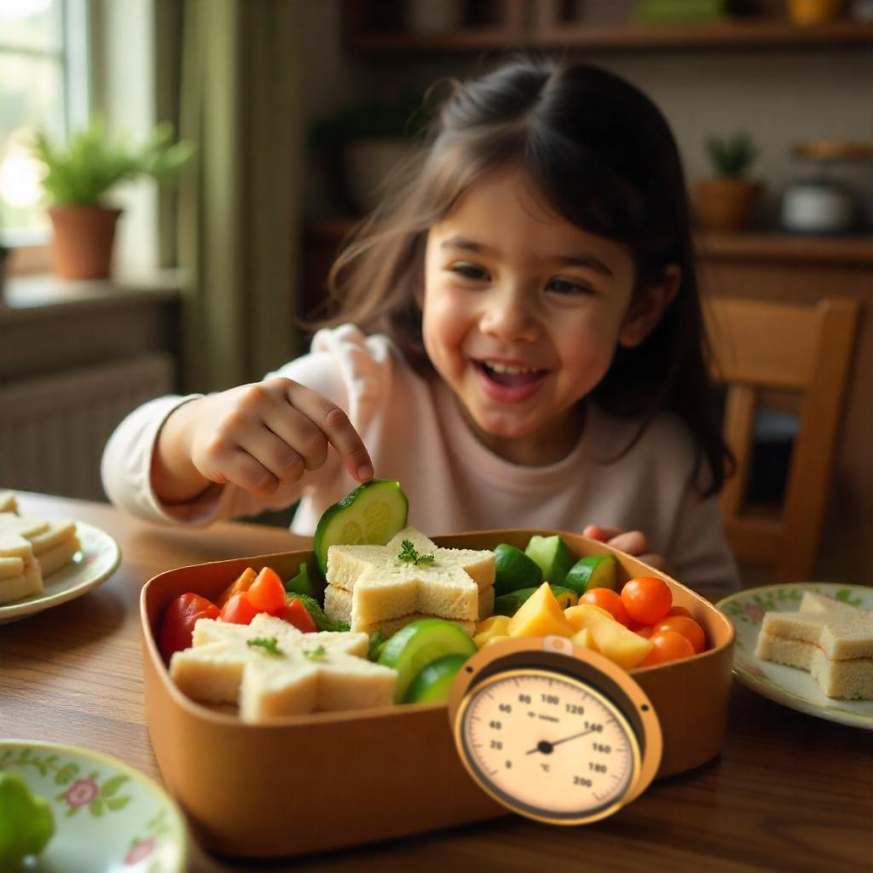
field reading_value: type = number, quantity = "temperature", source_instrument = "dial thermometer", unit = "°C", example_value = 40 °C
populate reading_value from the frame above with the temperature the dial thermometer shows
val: 140 °C
